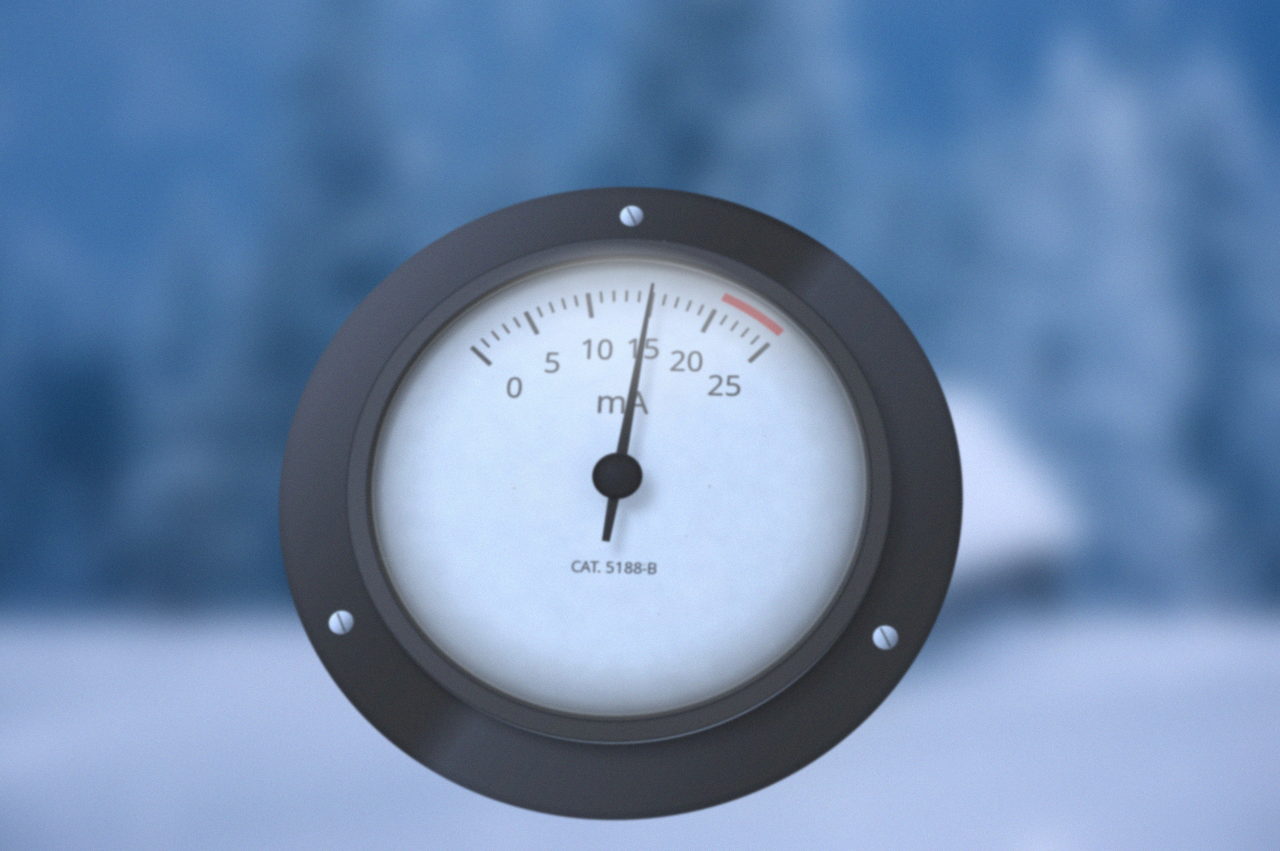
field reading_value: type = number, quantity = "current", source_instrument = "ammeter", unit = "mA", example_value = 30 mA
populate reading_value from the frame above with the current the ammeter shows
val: 15 mA
